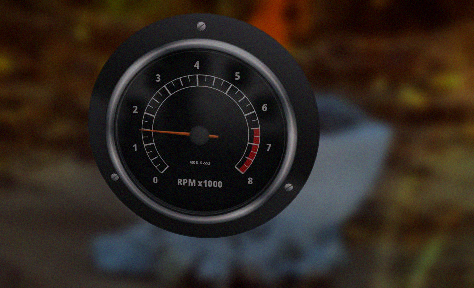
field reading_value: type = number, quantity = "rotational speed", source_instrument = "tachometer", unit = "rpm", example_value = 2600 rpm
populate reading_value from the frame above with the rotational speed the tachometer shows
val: 1500 rpm
